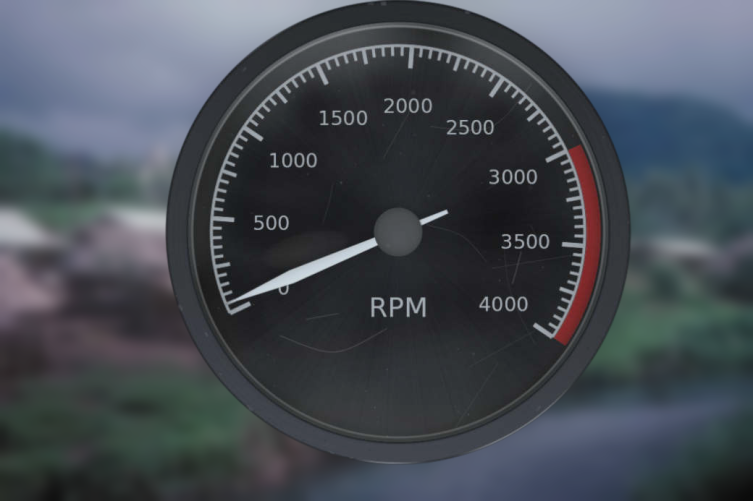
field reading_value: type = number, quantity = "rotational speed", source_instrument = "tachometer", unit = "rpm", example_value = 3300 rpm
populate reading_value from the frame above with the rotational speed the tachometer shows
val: 50 rpm
